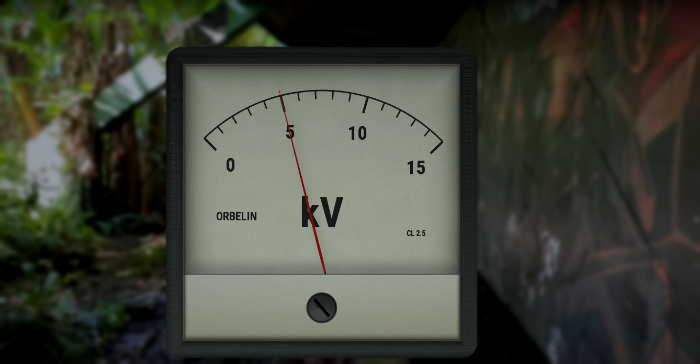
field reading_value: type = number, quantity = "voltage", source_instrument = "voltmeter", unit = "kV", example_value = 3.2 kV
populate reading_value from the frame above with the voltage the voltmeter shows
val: 5 kV
